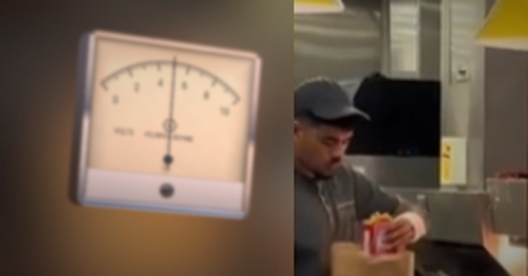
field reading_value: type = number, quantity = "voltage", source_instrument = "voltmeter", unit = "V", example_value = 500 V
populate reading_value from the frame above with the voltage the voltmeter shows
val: 5 V
